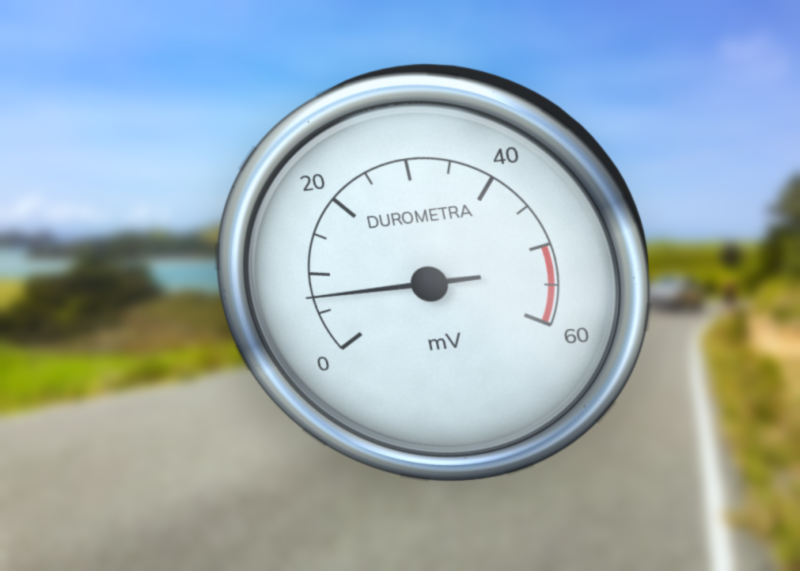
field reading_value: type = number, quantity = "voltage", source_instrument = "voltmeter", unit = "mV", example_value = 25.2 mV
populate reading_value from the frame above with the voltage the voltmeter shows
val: 7.5 mV
